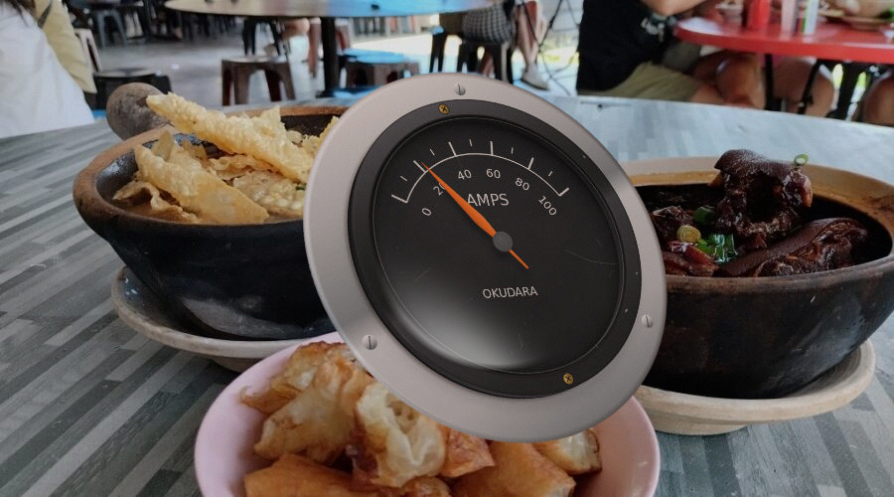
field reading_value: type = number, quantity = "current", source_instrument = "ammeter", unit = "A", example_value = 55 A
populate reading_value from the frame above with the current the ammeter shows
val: 20 A
